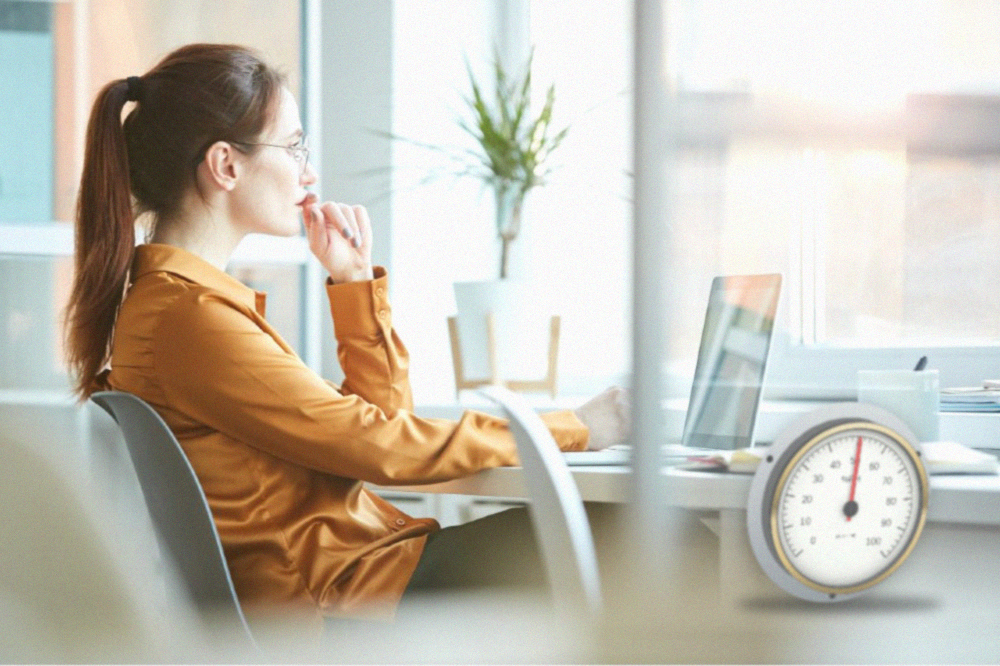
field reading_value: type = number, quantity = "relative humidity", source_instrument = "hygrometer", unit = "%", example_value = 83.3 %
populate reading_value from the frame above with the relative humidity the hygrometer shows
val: 50 %
